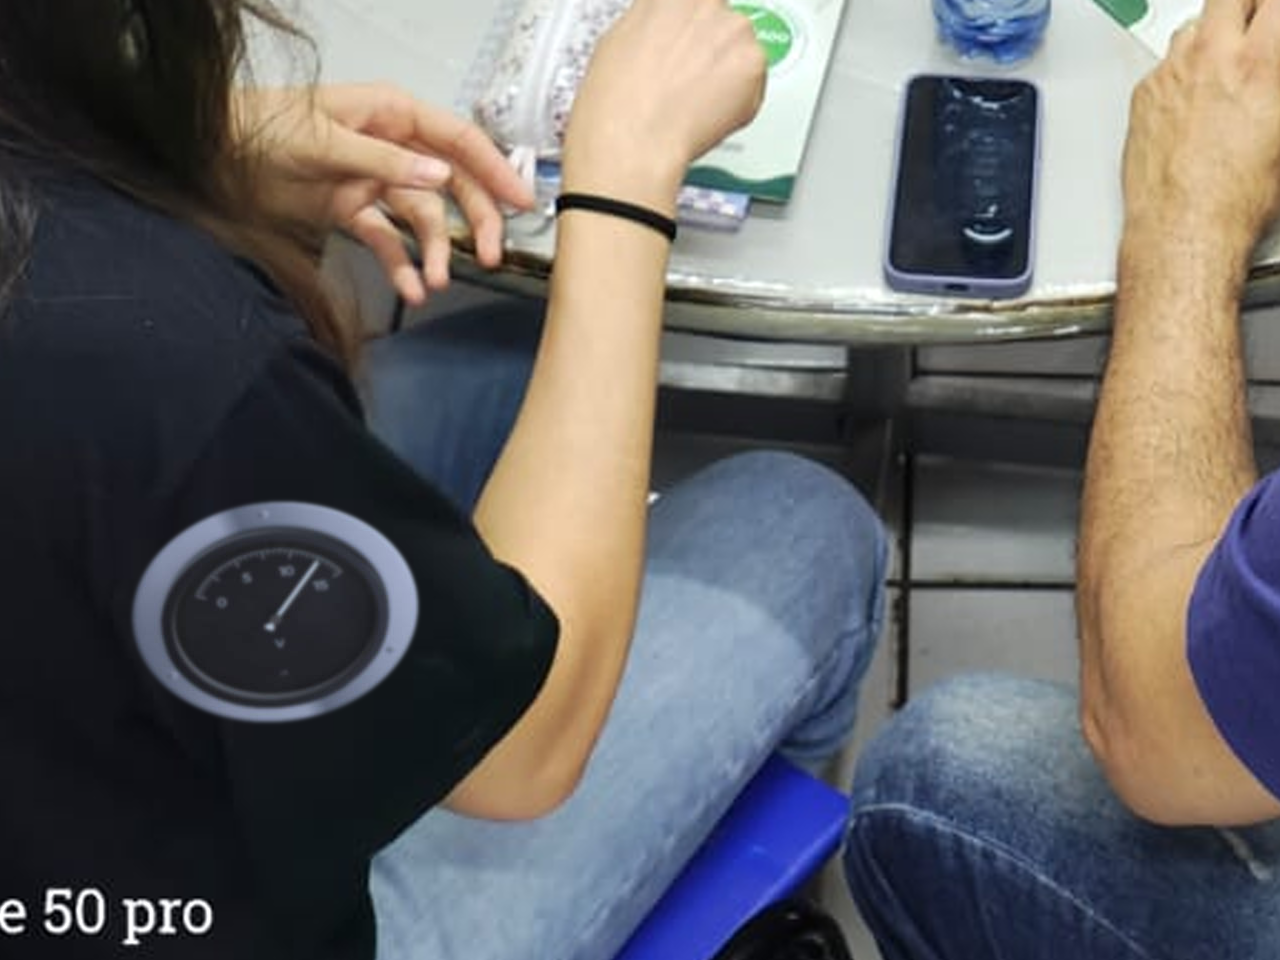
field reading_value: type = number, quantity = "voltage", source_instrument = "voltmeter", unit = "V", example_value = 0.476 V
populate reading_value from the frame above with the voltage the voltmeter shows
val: 12.5 V
